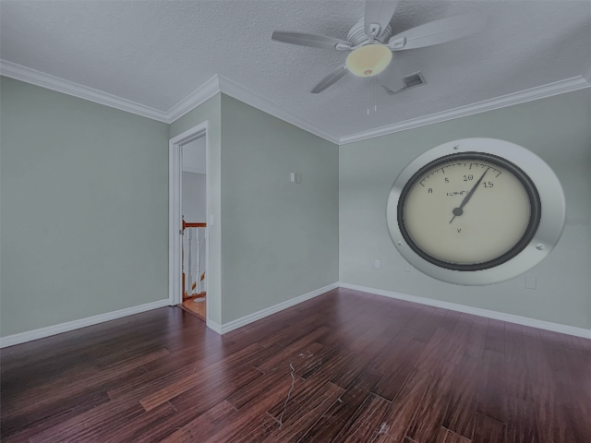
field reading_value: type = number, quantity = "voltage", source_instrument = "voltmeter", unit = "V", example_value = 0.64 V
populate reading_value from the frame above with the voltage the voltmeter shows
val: 13 V
